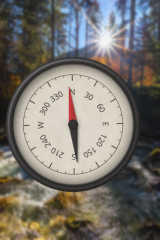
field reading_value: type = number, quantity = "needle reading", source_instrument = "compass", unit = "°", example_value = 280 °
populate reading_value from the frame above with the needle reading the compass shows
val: 355 °
